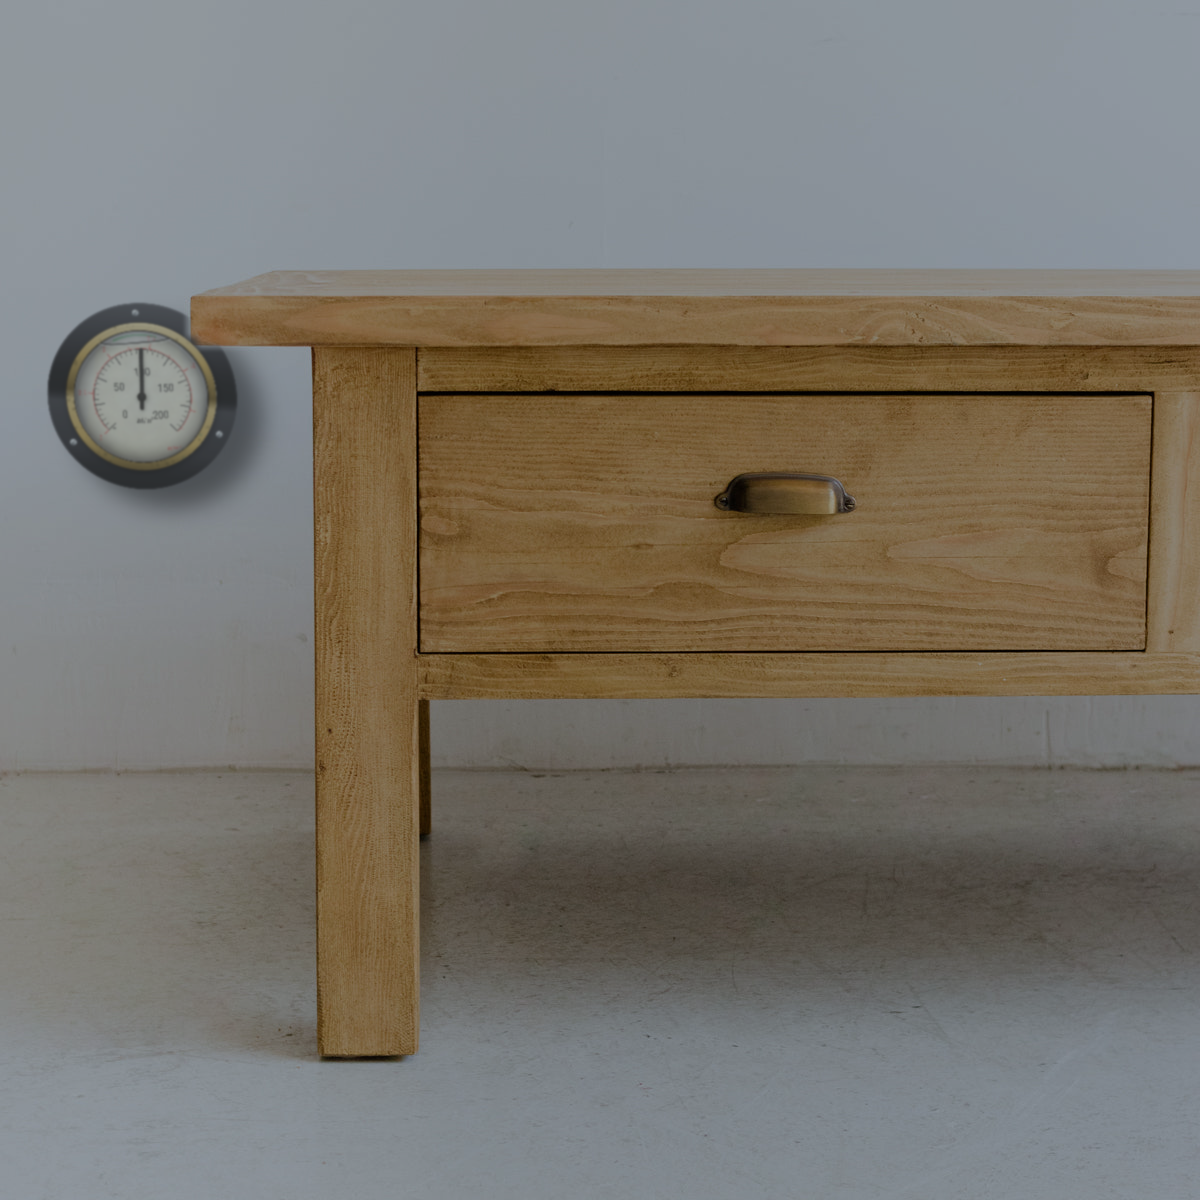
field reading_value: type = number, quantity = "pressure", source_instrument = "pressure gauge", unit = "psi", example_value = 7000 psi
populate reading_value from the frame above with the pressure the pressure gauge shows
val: 100 psi
